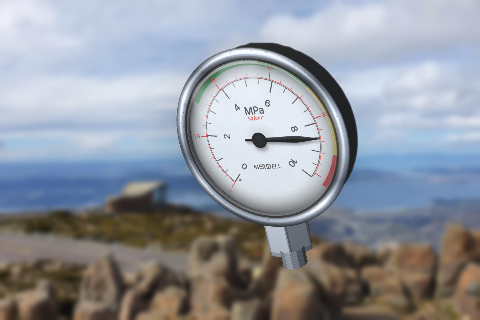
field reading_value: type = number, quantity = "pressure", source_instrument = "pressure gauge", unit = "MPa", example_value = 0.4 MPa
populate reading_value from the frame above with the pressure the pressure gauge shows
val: 8.5 MPa
